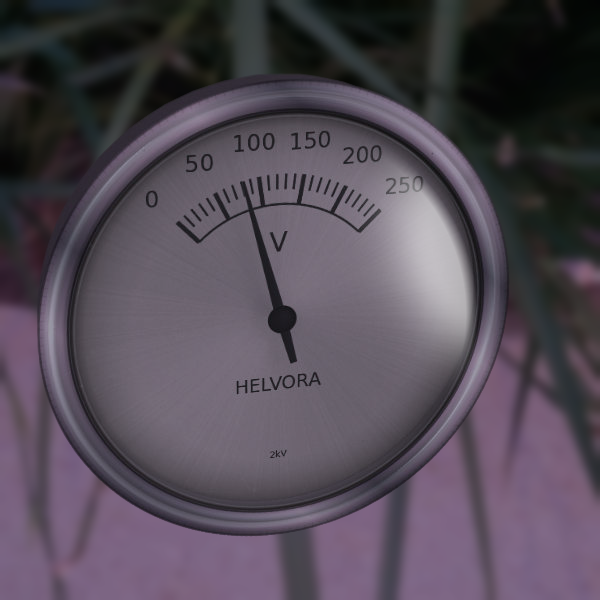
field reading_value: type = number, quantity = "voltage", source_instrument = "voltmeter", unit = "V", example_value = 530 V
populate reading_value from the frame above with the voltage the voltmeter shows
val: 80 V
